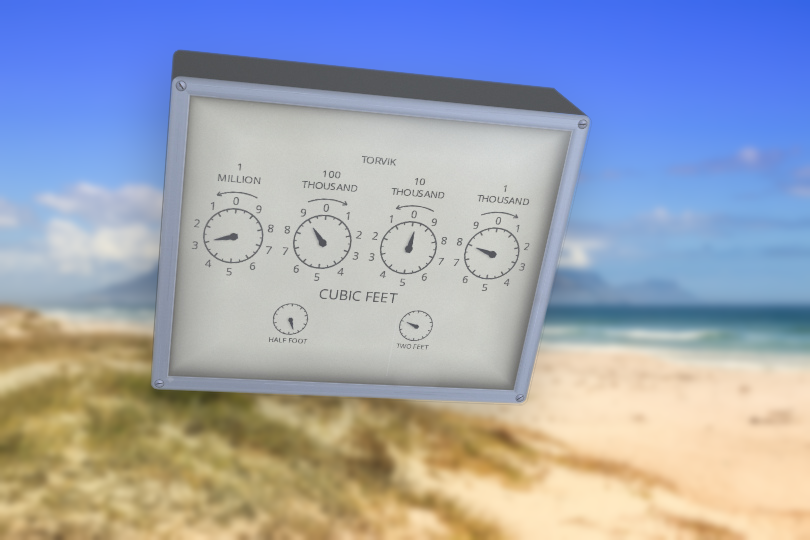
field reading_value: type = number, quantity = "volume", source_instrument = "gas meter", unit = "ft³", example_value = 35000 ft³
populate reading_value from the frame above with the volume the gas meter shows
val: 289800 ft³
